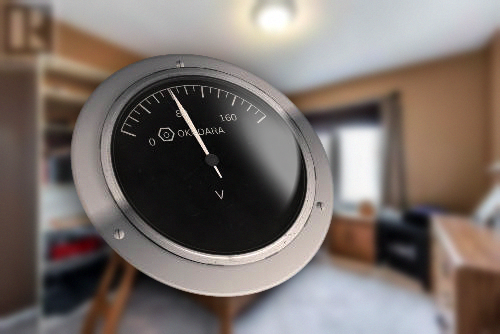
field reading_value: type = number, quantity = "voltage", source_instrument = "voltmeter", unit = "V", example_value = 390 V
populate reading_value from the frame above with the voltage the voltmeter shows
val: 80 V
